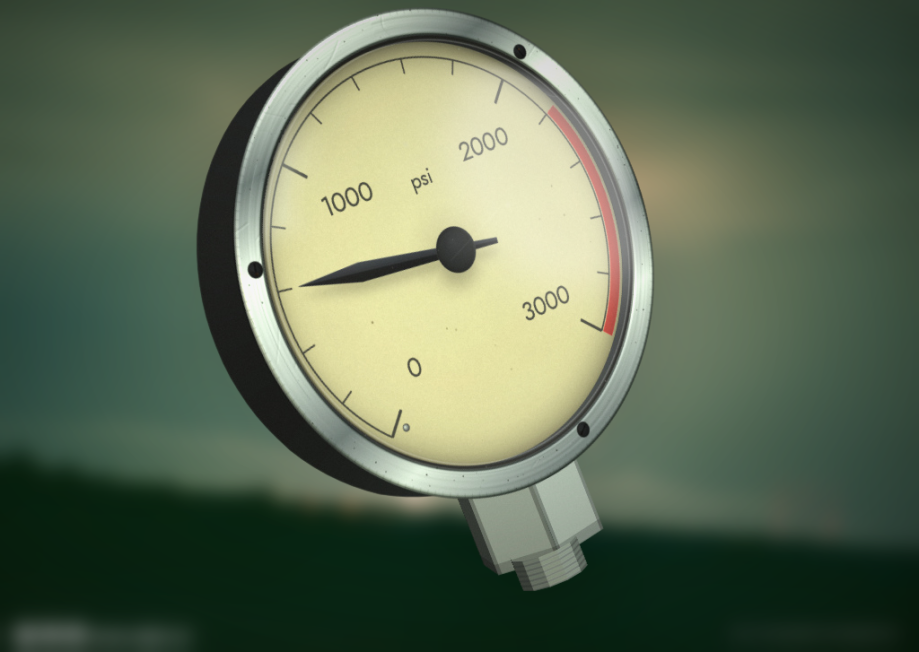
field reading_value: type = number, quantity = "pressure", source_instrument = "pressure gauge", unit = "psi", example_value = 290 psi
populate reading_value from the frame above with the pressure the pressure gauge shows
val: 600 psi
